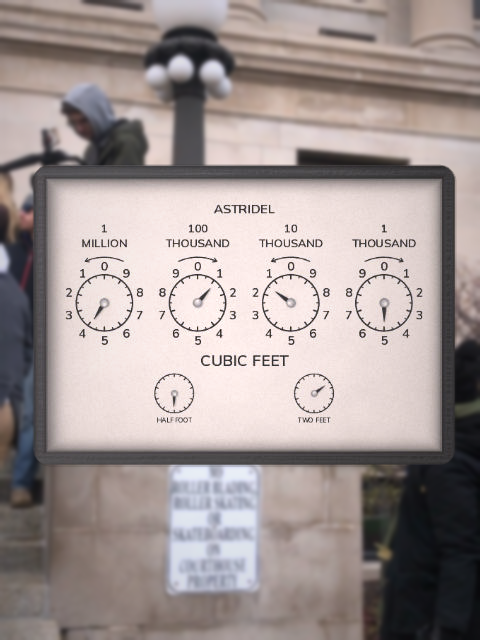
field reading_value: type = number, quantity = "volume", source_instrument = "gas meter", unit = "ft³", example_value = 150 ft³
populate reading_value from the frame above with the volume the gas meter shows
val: 411500 ft³
